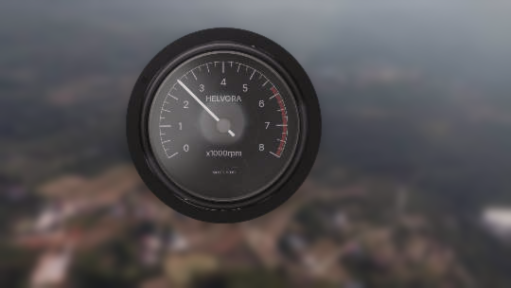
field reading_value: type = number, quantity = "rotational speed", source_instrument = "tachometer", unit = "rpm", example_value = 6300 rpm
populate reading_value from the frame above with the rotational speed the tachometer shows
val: 2500 rpm
